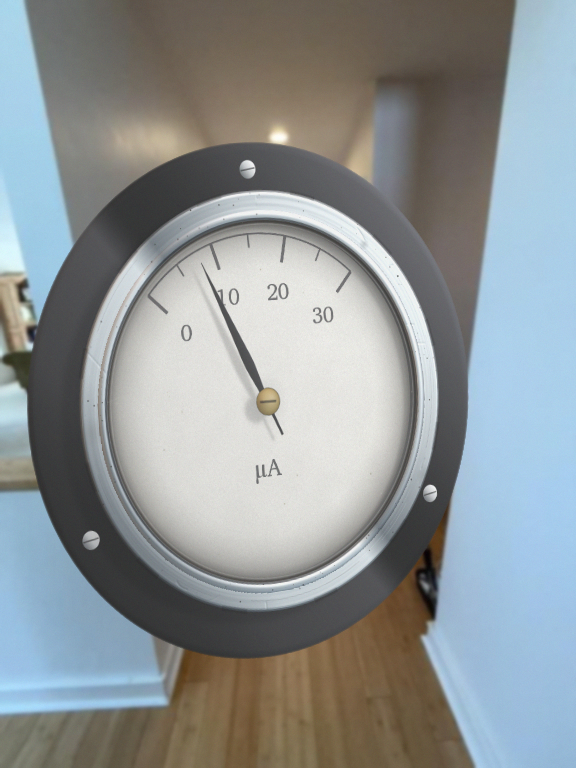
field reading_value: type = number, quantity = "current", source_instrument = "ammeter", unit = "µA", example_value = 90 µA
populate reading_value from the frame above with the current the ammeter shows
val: 7.5 µA
